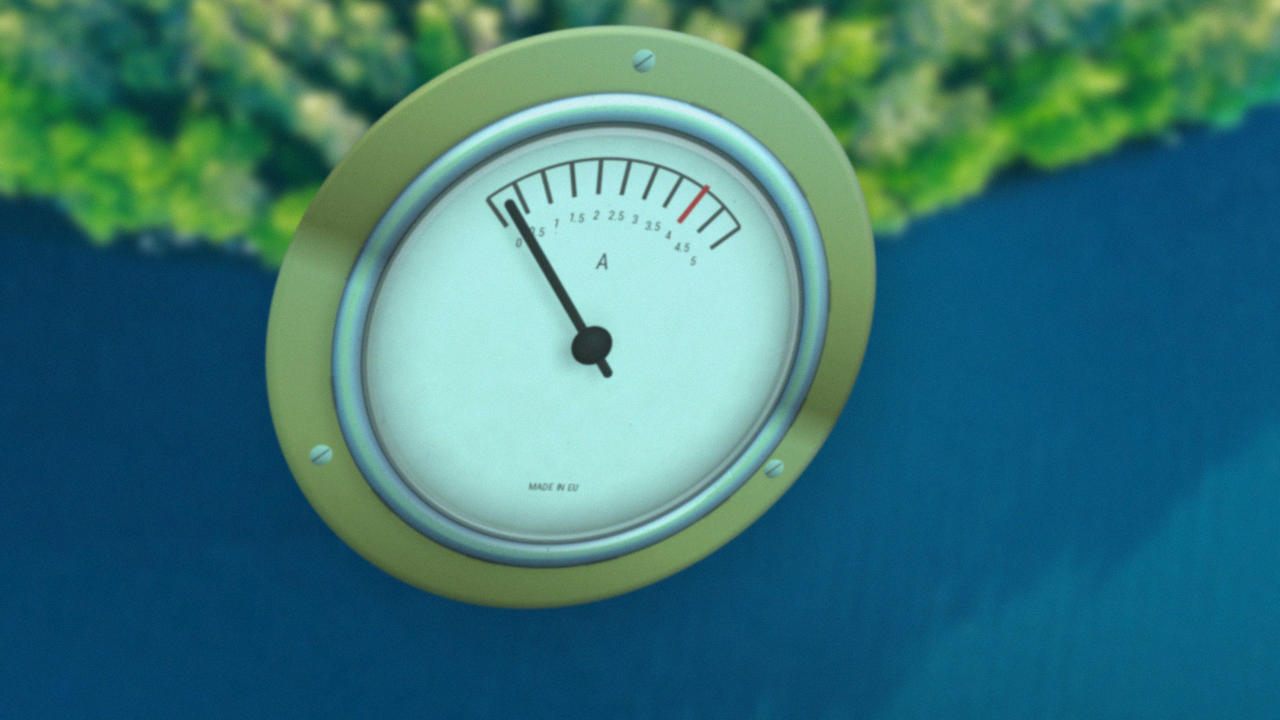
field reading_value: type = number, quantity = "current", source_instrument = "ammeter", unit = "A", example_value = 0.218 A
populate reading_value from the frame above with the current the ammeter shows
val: 0.25 A
